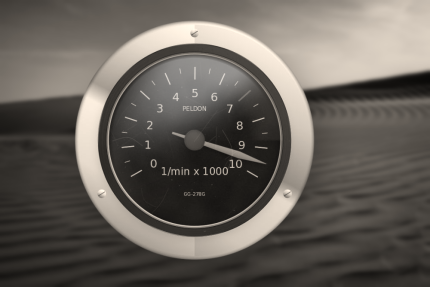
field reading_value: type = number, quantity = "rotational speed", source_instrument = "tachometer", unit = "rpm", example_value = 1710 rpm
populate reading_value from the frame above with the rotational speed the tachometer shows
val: 9500 rpm
